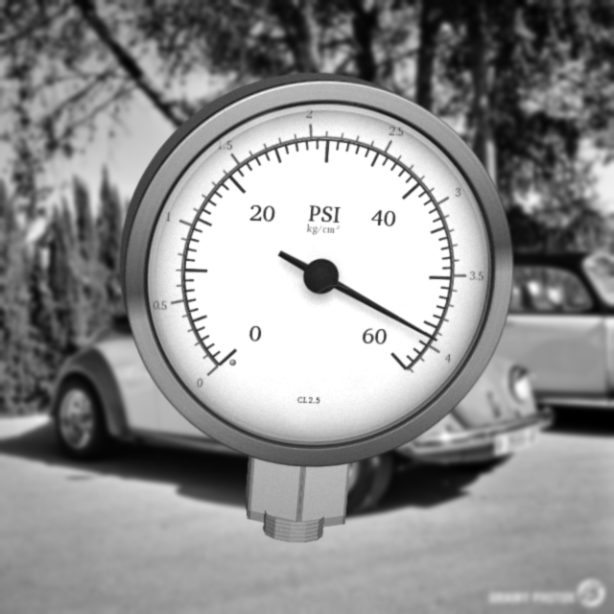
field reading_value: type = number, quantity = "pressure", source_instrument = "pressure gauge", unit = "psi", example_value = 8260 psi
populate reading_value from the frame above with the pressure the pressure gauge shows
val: 56 psi
